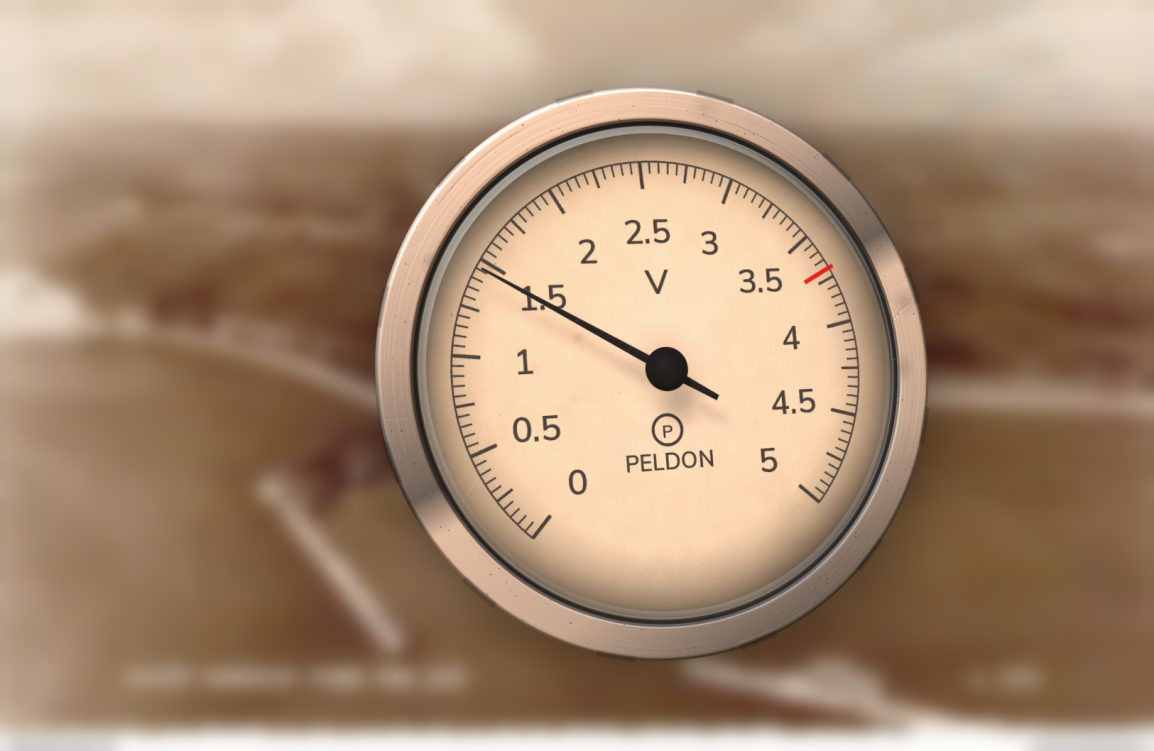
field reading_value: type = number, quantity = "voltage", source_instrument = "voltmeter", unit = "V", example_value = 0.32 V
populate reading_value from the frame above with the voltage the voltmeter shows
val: 1.45 V
